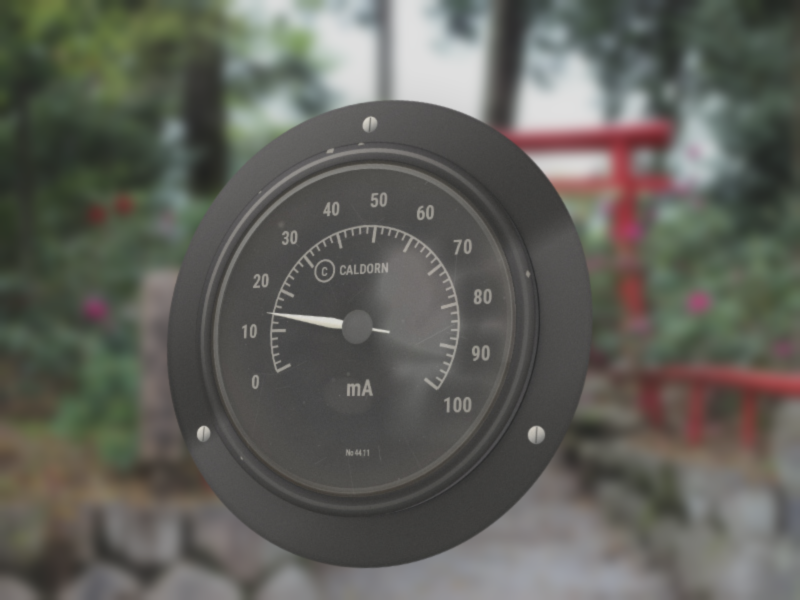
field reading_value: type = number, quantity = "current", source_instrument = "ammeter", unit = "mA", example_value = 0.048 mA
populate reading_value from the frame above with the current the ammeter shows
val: 14 mA
